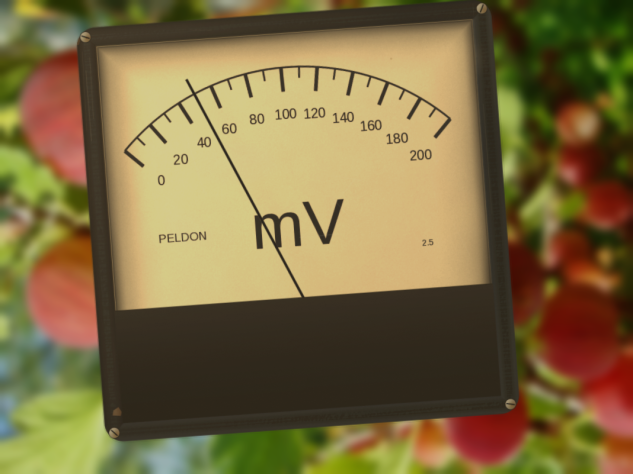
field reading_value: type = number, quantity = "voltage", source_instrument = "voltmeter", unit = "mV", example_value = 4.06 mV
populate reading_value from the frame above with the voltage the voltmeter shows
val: 50 mV
